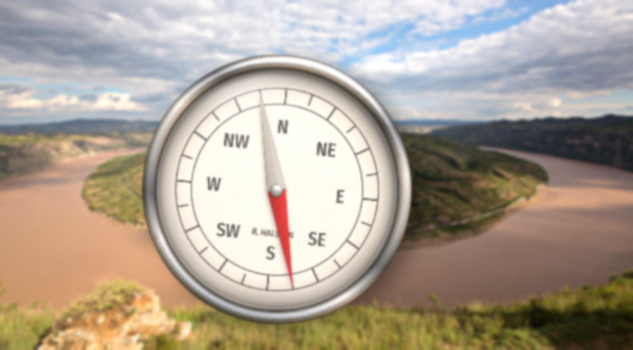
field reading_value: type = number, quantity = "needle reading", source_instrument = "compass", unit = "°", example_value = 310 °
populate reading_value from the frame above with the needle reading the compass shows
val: 165 °
